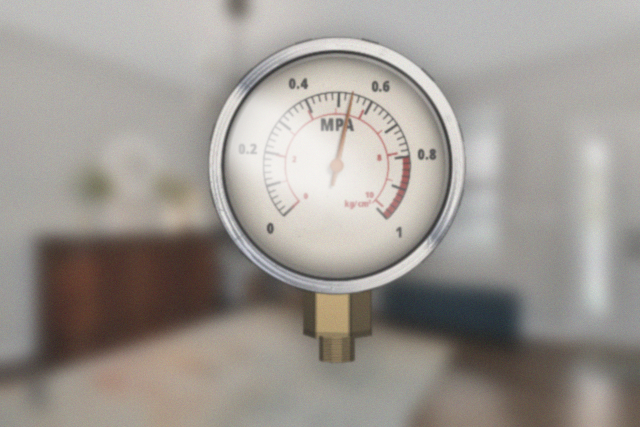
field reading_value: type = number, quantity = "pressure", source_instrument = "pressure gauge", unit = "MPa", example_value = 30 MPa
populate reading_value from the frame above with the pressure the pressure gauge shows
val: 0.54 MPa
